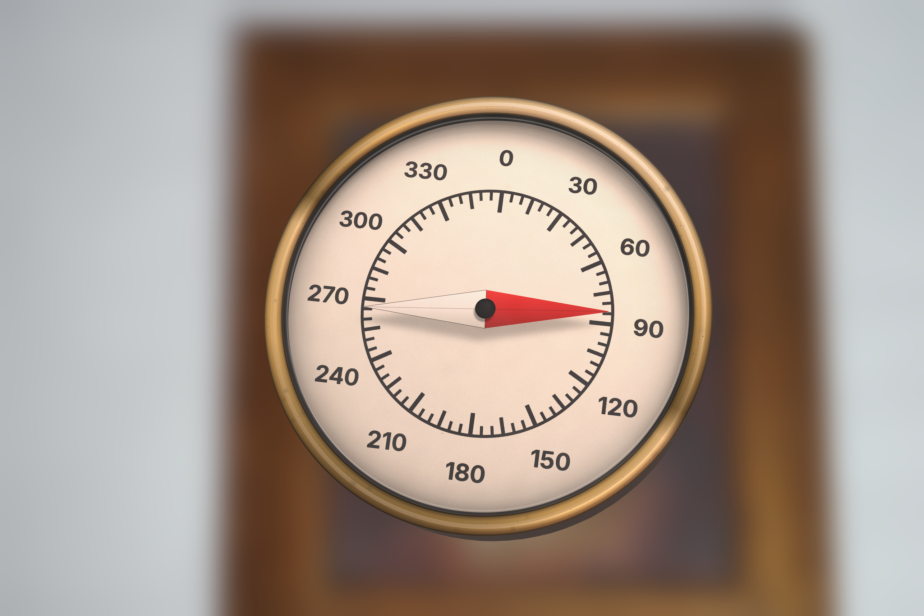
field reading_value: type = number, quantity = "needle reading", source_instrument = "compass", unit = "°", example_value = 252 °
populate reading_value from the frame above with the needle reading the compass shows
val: 85 °
